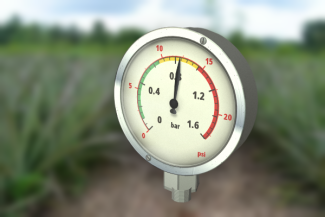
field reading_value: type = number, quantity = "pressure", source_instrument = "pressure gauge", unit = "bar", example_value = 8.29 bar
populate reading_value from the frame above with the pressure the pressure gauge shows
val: 0.85 bar
